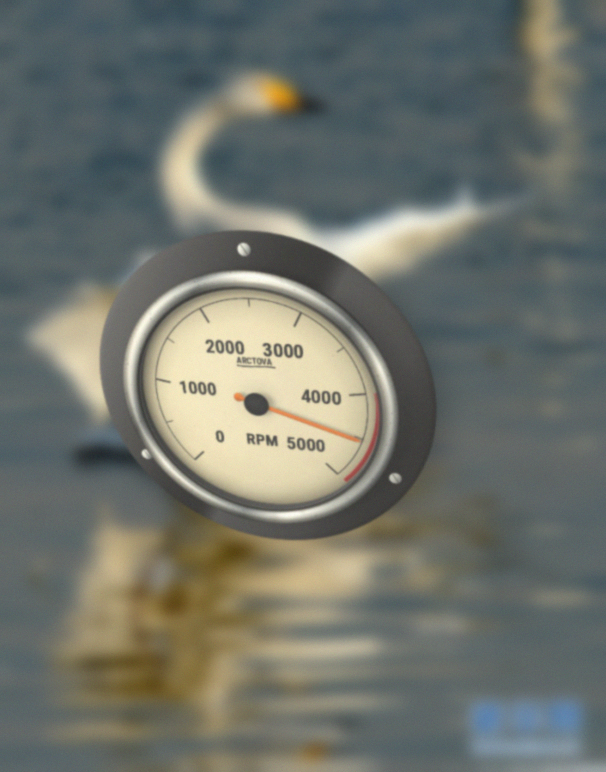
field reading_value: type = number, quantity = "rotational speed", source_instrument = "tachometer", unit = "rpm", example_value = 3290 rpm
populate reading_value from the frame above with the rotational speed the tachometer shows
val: 4500 rpm
